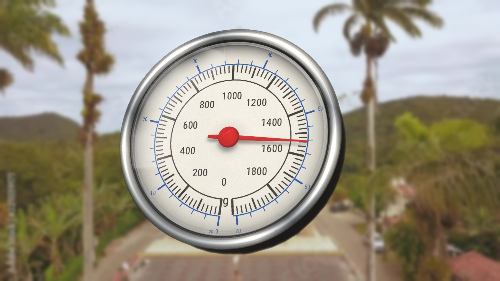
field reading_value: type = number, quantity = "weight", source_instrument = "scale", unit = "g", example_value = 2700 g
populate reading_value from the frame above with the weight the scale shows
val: 1540 g
